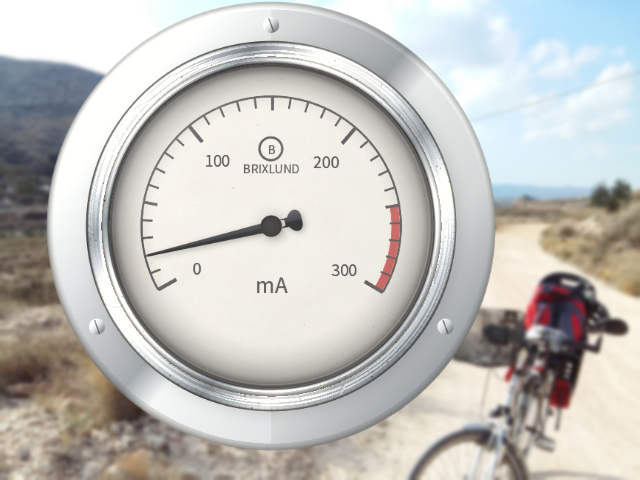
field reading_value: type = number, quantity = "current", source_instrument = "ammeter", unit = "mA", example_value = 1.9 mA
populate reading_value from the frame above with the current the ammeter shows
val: 20 mA
